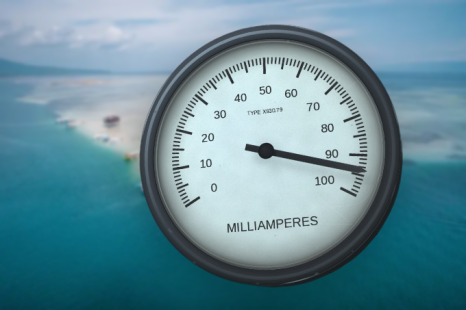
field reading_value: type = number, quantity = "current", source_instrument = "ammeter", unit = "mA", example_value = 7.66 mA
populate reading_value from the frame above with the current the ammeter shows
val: 94 mA
